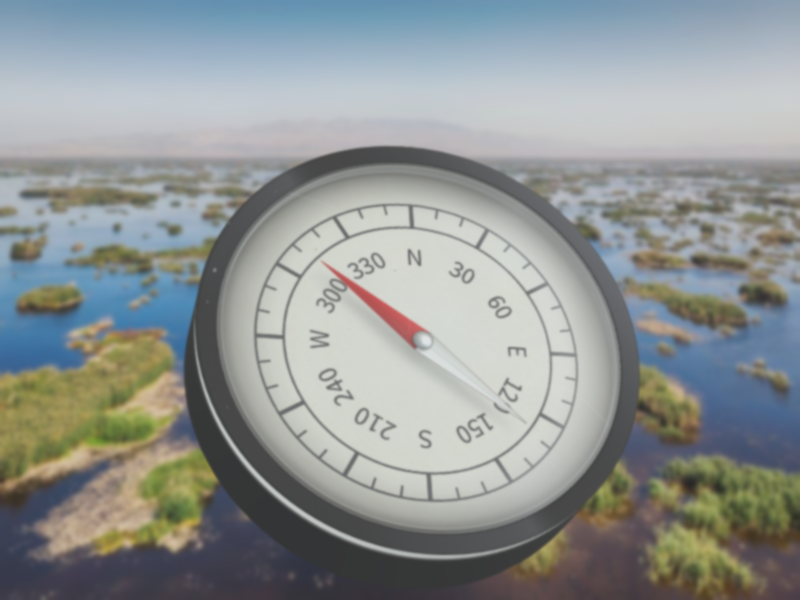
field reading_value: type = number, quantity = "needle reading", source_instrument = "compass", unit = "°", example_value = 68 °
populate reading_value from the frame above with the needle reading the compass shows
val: 310 °
